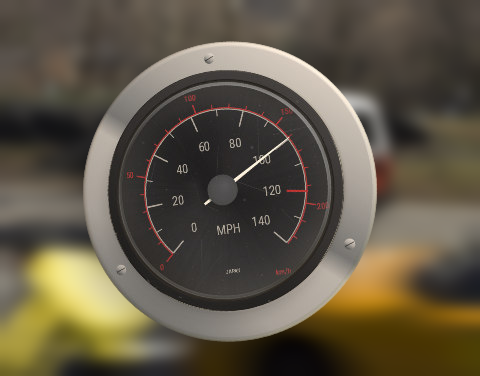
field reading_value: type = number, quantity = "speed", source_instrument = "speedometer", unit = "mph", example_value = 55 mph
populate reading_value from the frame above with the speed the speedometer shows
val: 100 mph
